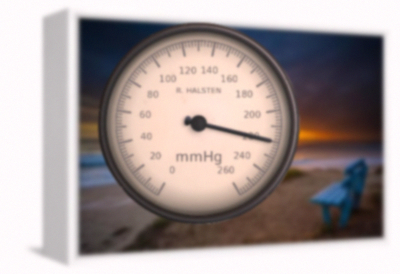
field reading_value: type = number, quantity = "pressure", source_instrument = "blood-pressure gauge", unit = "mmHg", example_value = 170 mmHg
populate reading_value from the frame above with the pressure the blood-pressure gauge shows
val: 220 mmHg
